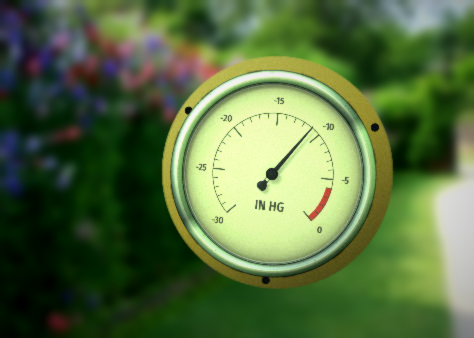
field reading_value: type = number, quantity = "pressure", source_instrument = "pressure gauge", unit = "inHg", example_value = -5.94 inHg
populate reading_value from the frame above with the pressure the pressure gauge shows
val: -11 inHg
